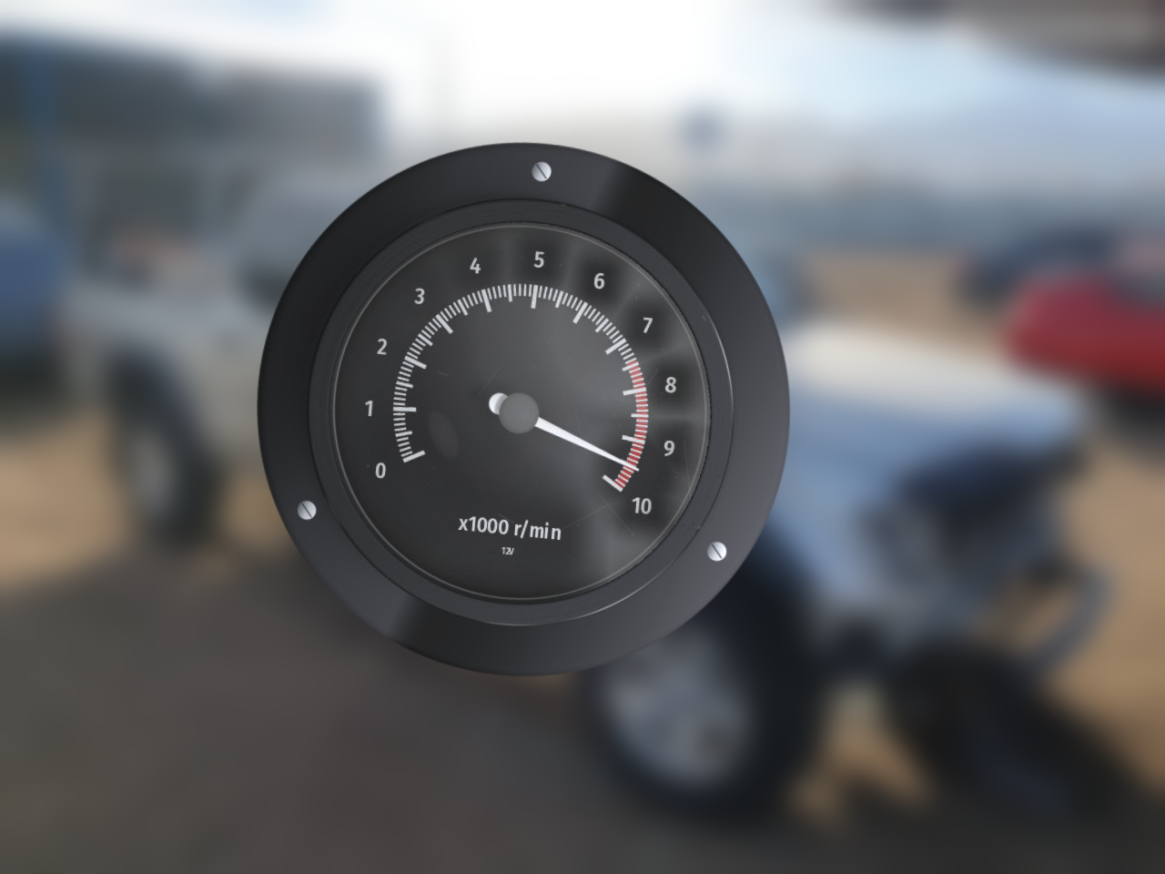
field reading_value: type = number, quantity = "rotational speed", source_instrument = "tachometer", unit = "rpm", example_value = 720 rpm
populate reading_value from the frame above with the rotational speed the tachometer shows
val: 9500 rpm
